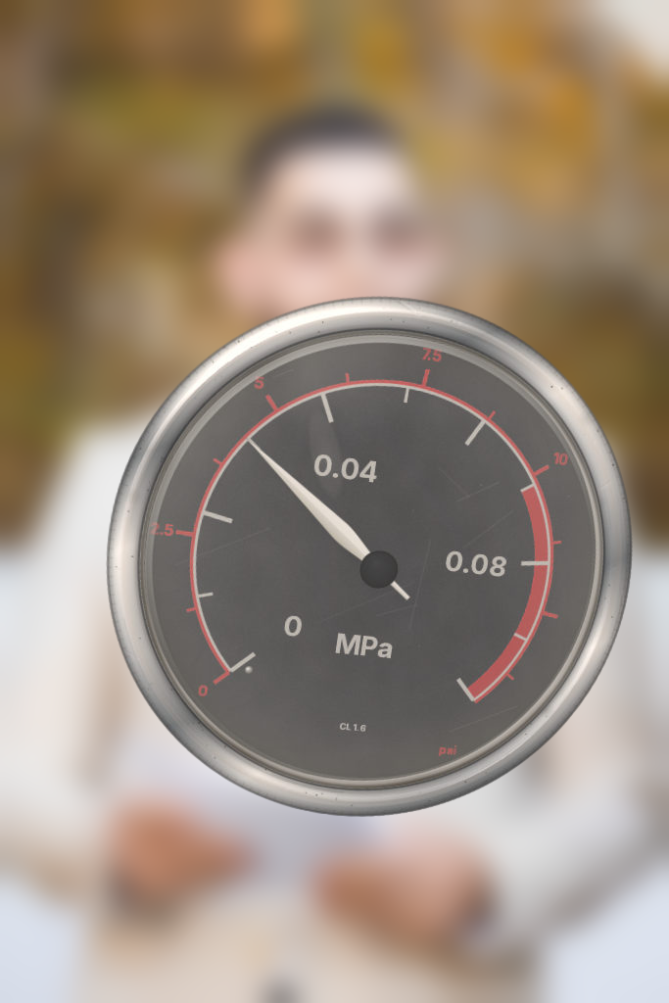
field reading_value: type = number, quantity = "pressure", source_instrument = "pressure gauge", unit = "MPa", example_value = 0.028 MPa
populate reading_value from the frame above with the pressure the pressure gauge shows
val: 0.03 MPa
